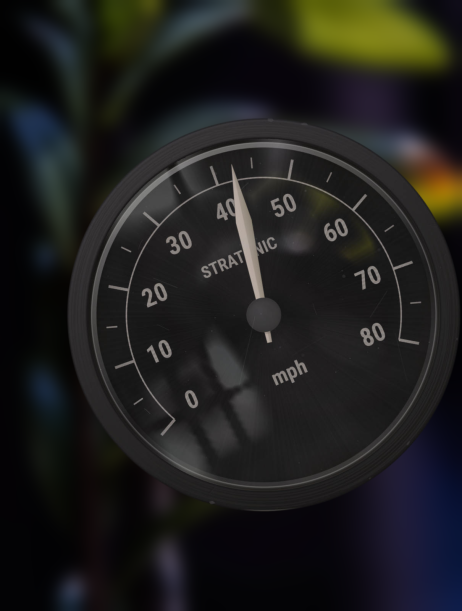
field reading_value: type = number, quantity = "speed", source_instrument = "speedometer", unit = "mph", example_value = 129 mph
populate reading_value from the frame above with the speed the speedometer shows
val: 42.5 mph
